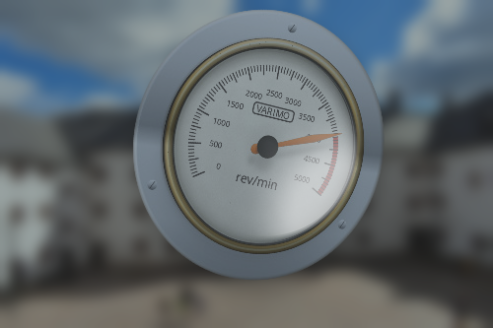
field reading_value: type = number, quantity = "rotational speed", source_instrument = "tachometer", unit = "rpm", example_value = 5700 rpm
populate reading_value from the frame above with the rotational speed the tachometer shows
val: 4000 rpm
